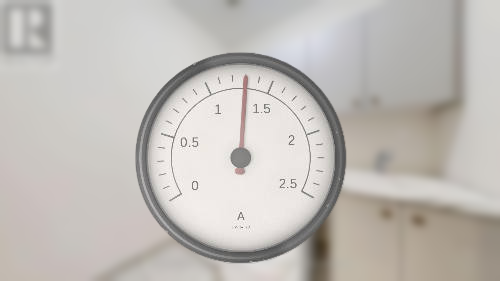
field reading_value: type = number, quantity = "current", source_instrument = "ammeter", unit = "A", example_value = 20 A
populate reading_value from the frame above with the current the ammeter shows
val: 1.3 A
